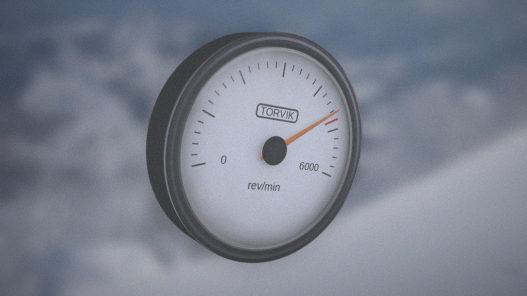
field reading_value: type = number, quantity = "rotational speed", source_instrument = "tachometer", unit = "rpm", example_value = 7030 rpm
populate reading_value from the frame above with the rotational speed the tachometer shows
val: 4600 rpm
